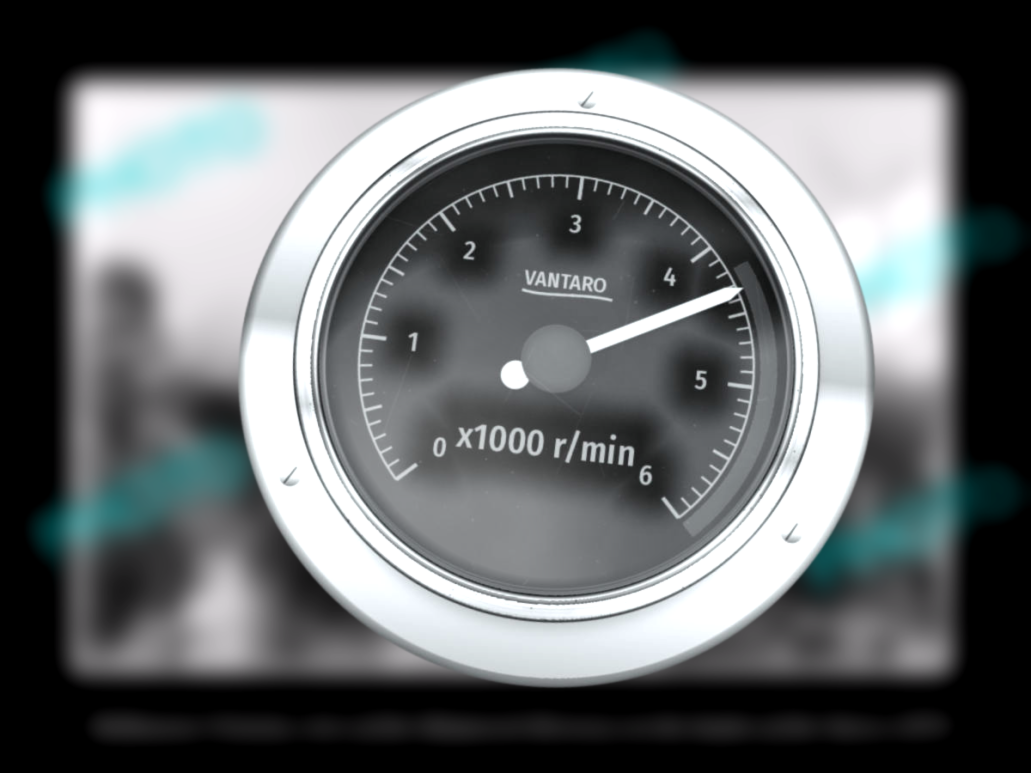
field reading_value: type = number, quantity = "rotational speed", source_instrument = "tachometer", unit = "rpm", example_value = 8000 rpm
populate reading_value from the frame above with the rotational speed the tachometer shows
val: 4350 rpm
